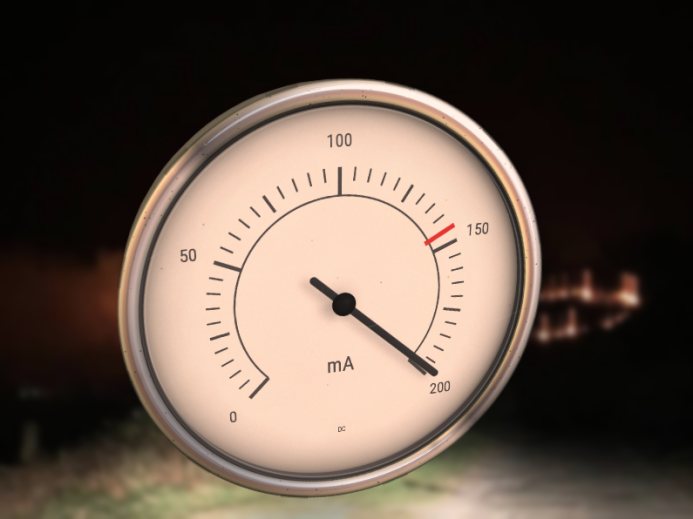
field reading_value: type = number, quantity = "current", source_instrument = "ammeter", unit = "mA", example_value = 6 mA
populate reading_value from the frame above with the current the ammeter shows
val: 197.5 mA
